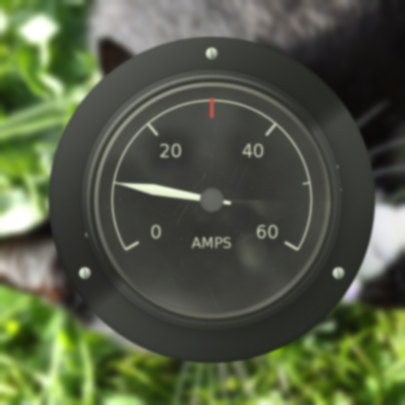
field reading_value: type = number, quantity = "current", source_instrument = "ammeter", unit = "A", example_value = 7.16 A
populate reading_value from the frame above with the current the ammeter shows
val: 10 A
